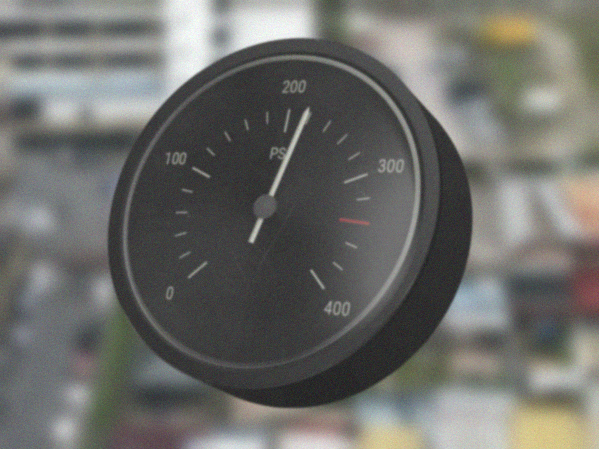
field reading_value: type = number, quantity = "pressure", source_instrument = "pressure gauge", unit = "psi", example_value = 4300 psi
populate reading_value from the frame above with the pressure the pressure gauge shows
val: 220 psi
